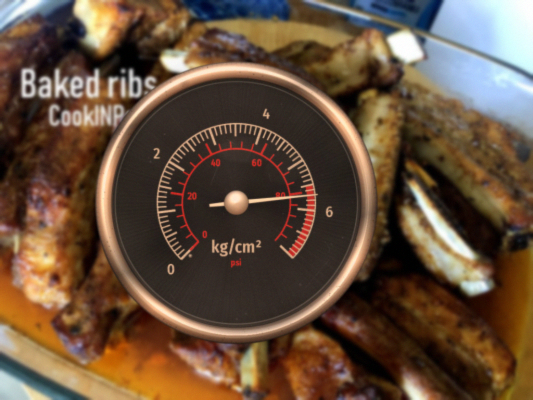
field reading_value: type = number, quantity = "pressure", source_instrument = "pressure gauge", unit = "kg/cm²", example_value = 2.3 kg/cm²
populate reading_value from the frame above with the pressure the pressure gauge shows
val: 5.7 kg/cm²
